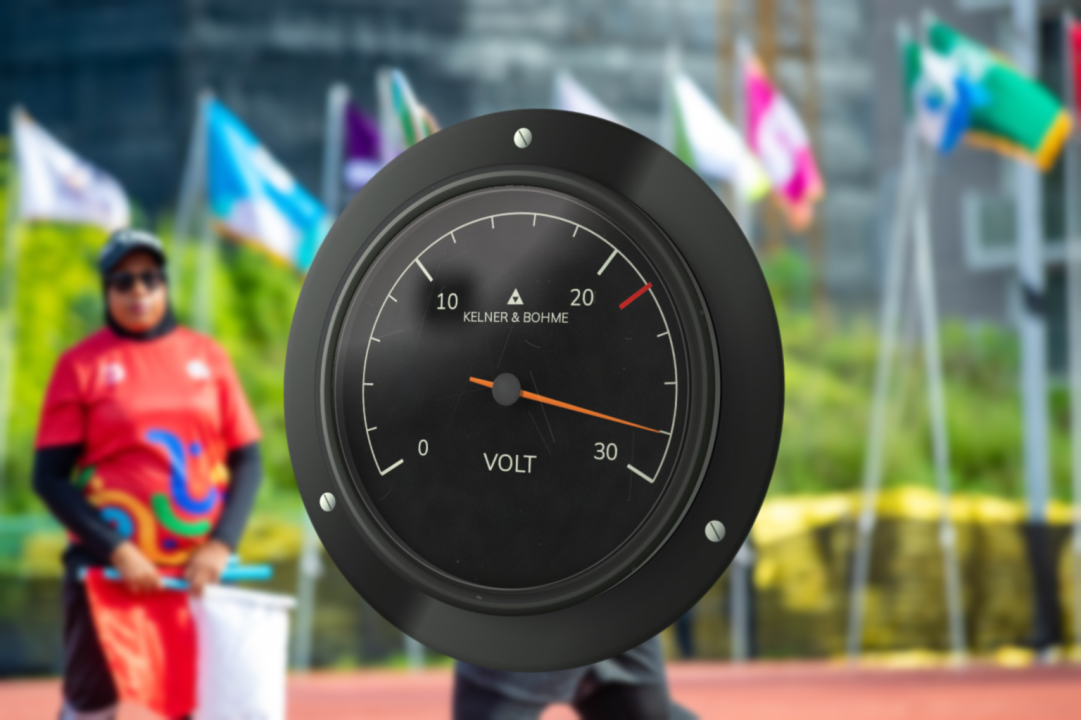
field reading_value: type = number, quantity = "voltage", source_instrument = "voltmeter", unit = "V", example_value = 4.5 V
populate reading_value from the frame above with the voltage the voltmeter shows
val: 28 V
